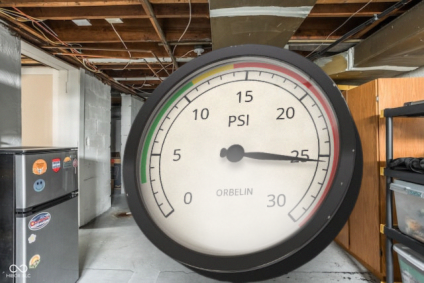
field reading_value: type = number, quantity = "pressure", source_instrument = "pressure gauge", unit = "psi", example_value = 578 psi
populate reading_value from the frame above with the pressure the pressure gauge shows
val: 25.5 psi
